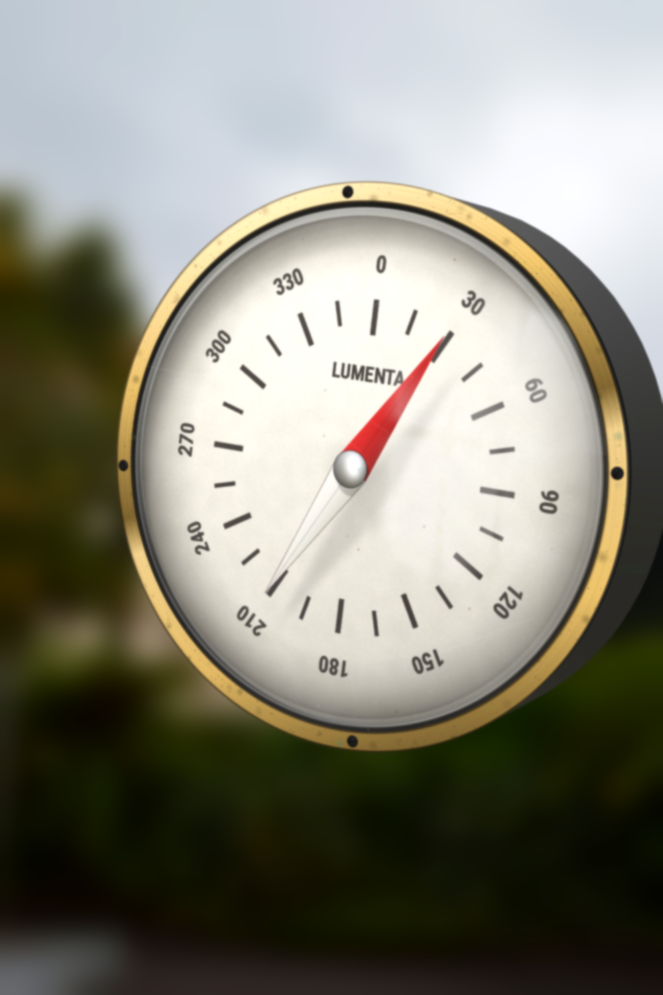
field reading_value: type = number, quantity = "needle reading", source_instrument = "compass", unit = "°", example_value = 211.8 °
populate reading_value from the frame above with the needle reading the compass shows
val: 30 °
